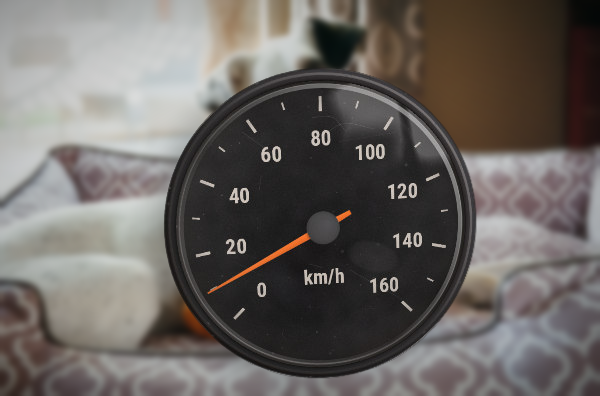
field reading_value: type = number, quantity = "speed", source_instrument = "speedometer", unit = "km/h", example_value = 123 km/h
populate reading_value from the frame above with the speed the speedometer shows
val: 10 km/h
